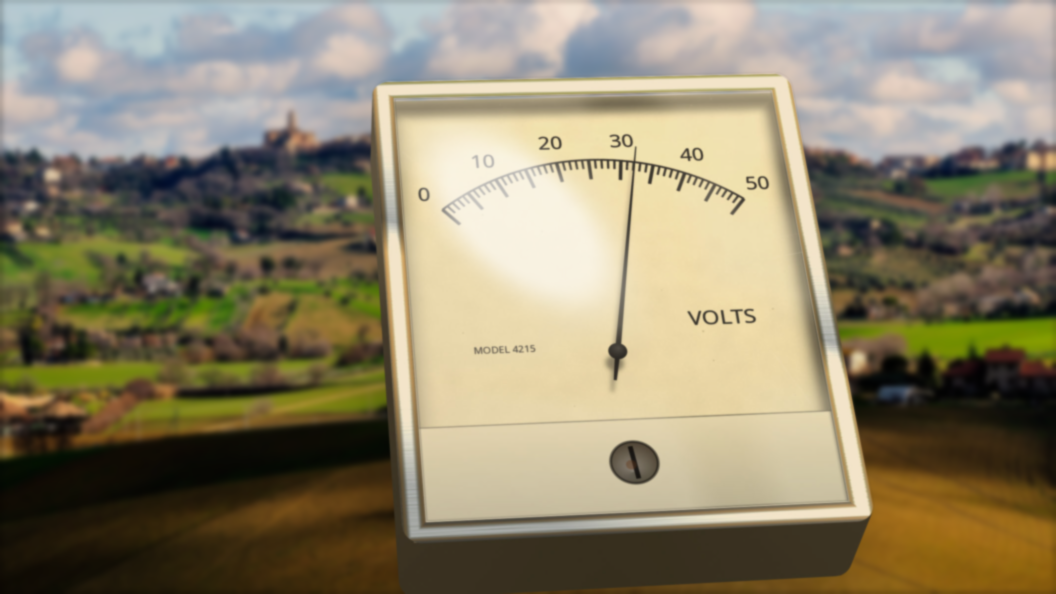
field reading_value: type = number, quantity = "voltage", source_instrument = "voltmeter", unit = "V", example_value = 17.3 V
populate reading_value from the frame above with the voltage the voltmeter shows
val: 32 V
